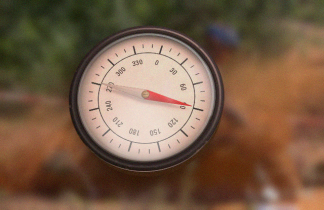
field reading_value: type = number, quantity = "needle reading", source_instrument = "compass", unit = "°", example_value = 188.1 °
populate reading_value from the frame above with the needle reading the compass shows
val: 90 °
